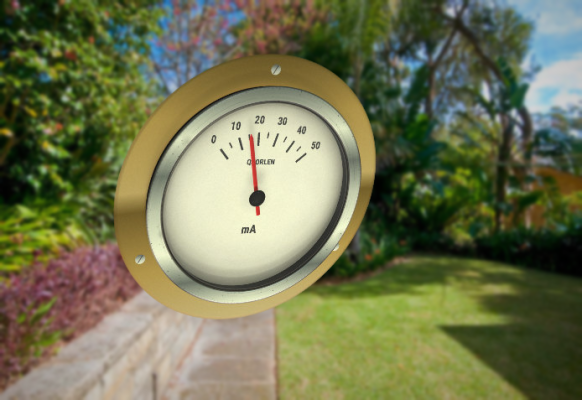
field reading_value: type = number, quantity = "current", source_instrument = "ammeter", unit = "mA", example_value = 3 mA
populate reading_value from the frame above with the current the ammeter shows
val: 15 mA
